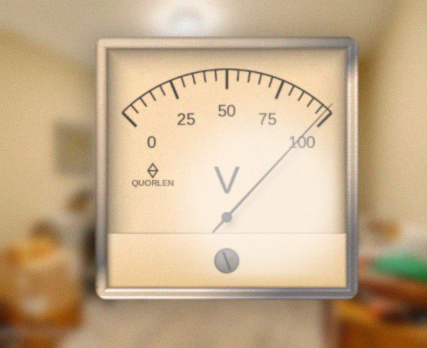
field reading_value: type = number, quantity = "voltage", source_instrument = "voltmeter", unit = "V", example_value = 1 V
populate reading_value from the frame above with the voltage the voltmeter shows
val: 97.5 V
